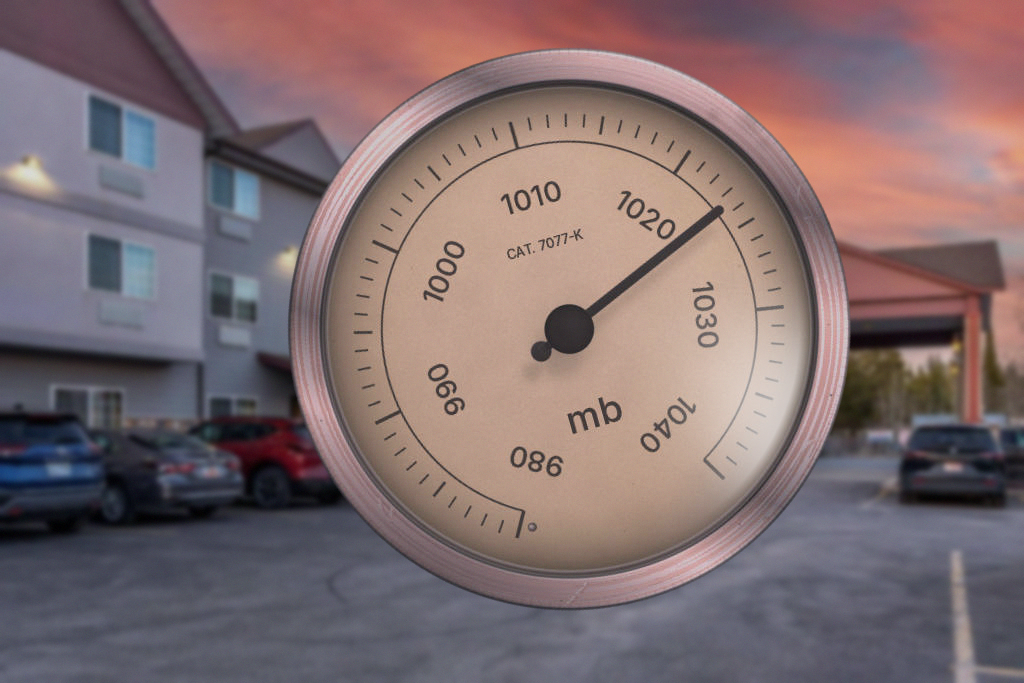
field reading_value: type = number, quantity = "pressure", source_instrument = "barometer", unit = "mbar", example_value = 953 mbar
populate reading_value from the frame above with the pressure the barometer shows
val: 1023.5 mbar
